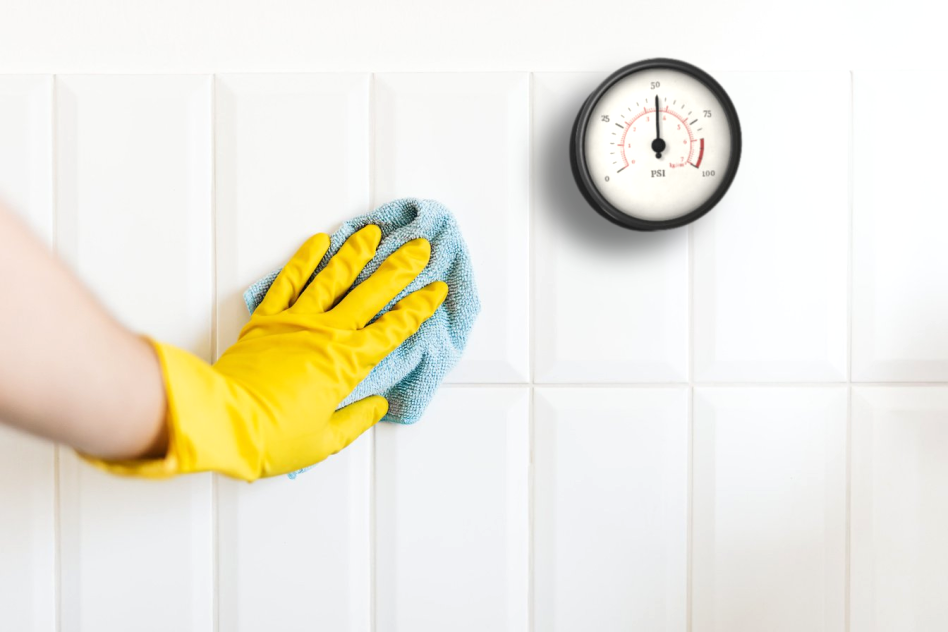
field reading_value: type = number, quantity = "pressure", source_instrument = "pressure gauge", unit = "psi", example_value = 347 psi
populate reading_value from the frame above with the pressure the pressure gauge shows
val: 50 psi
